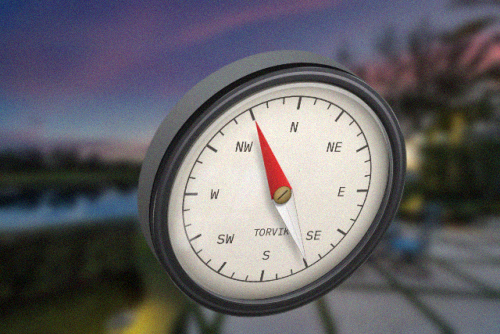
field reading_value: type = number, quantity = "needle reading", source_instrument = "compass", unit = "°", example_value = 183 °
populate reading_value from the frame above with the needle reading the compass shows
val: 330 °
